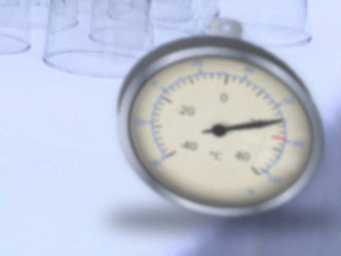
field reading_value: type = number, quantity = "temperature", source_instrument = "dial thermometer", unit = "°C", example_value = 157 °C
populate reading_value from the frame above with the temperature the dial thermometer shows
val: 20 °C
